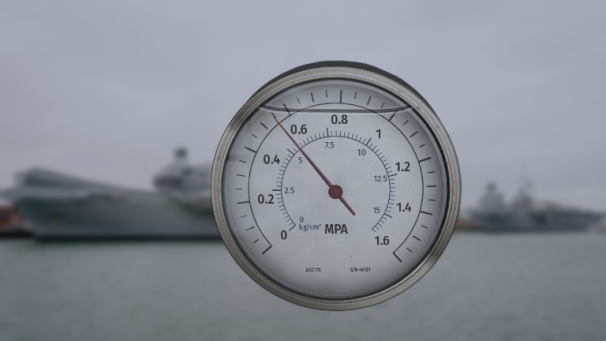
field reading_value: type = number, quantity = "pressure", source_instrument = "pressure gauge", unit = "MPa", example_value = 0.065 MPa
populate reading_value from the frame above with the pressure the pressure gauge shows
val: 0.55 MPa
